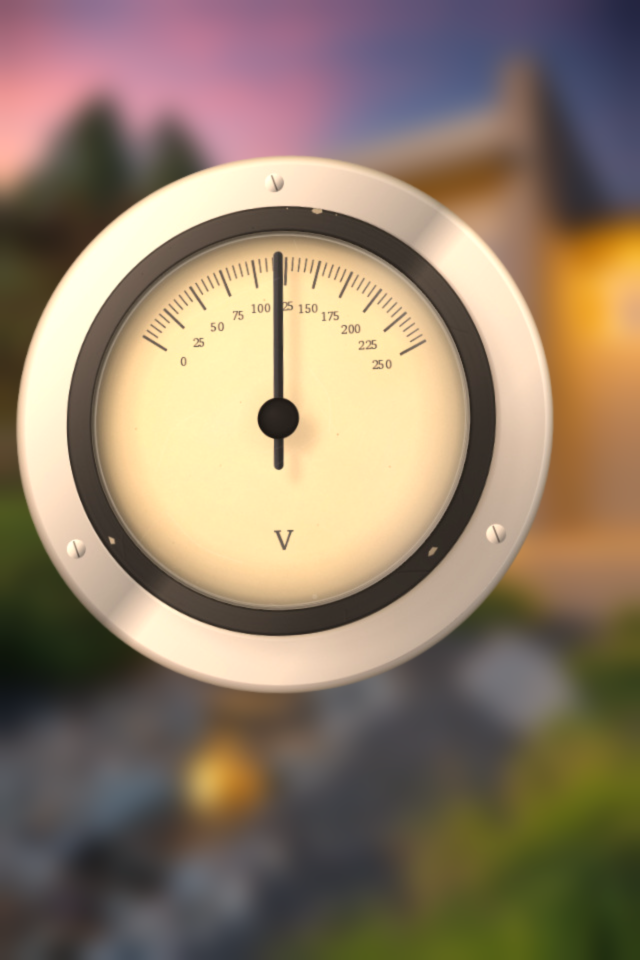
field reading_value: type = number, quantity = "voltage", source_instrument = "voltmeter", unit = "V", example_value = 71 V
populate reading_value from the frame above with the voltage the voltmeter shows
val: 120 V
